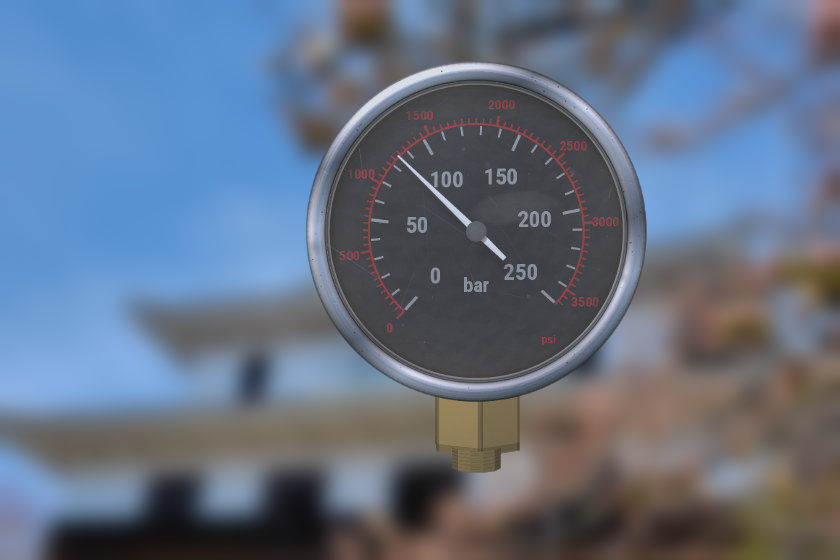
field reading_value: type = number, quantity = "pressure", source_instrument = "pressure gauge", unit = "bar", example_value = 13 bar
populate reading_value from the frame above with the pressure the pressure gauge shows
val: 85 bar
